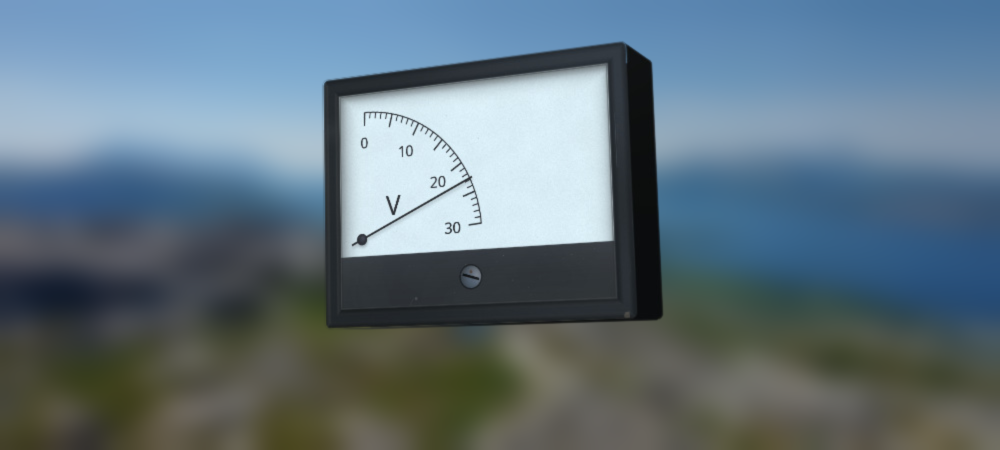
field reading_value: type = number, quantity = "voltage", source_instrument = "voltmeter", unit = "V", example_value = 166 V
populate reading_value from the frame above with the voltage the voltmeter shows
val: 23 V
